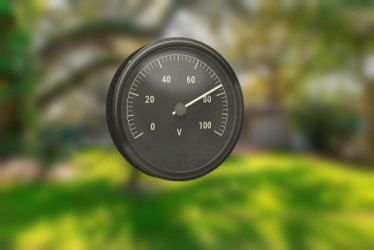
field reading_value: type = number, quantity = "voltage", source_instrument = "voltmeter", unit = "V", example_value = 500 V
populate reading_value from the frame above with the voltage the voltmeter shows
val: 76 V
